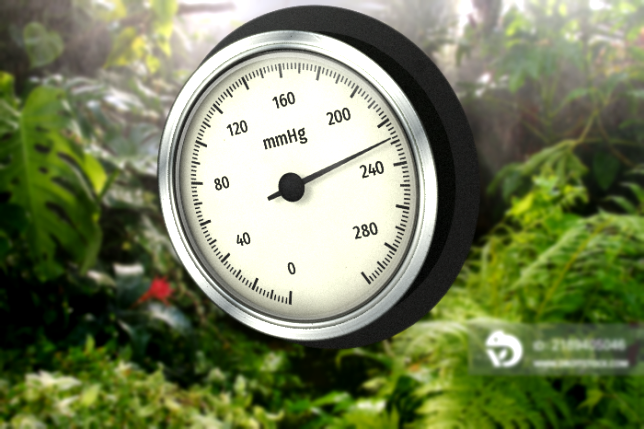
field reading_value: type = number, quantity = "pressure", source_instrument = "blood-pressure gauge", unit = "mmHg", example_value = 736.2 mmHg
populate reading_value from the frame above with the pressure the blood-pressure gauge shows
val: 228 mmHg
